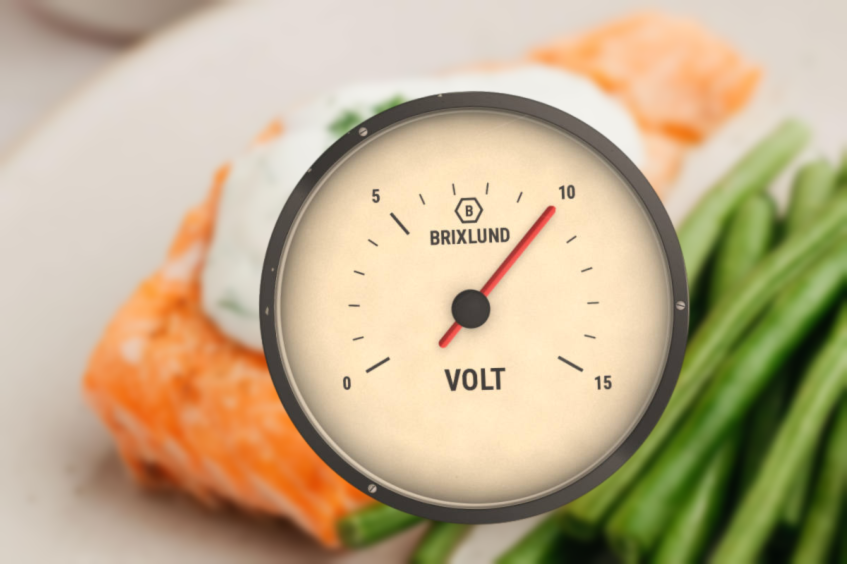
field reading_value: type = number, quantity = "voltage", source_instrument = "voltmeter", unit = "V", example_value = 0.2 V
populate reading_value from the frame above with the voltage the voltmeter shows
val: 10 V
